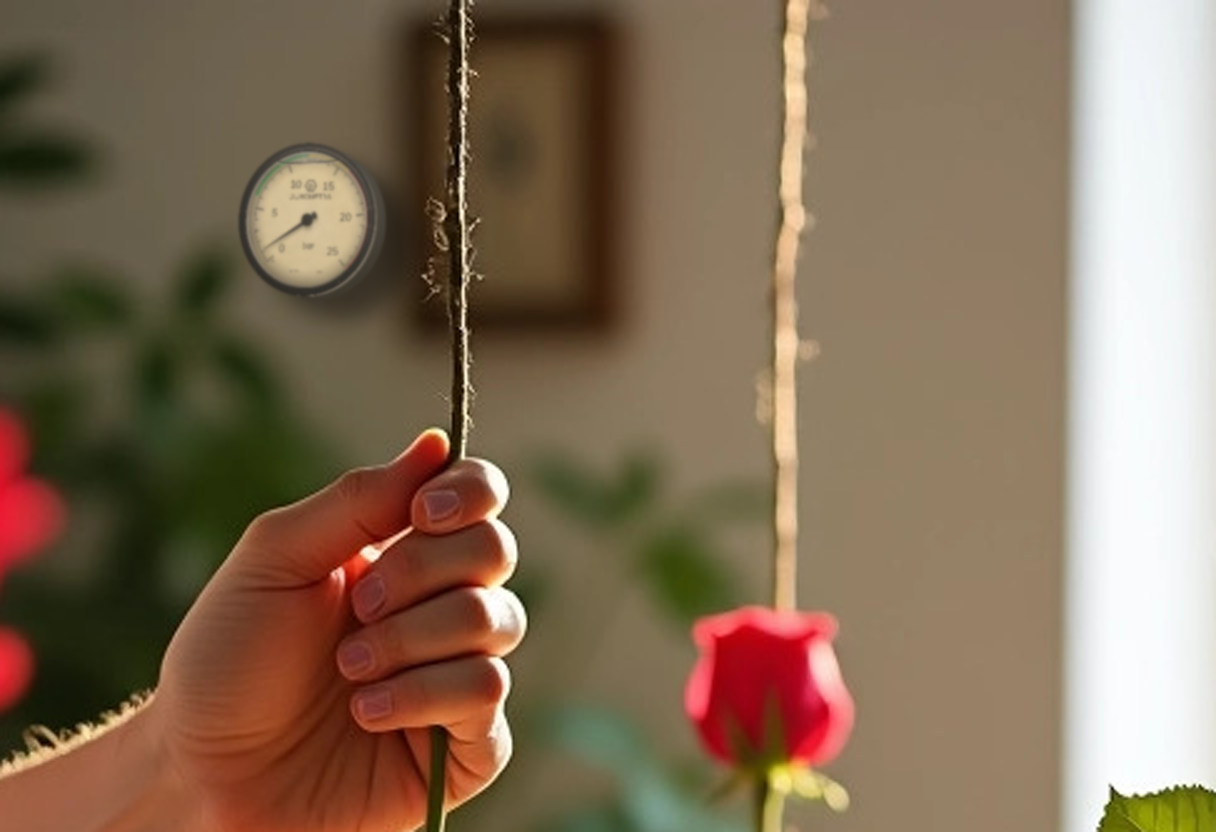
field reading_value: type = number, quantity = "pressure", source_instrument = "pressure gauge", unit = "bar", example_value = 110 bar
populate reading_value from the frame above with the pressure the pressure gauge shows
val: 1 bar
